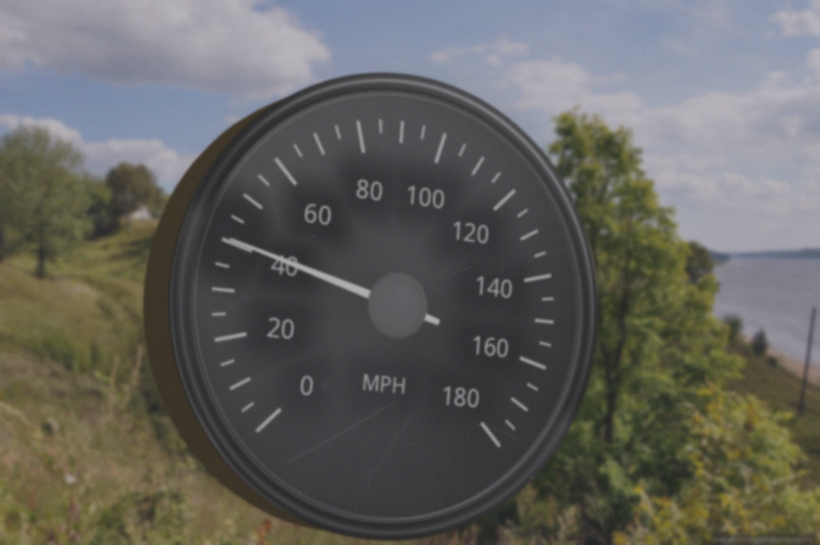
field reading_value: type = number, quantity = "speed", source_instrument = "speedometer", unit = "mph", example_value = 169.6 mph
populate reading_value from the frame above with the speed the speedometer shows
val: 40 mph
